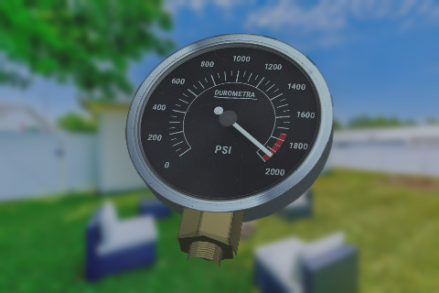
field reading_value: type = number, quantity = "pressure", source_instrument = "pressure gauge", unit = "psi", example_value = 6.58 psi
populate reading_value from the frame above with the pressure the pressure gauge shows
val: 1950 psi
